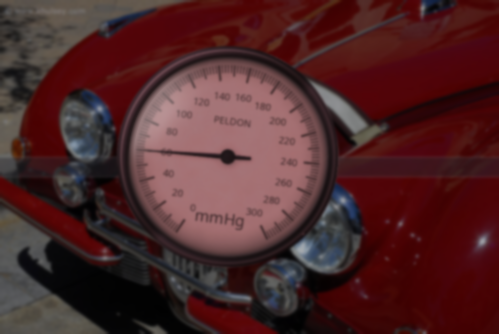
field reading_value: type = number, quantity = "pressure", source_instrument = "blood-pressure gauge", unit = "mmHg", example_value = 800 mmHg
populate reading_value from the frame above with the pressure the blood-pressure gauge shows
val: 60 mmHg
